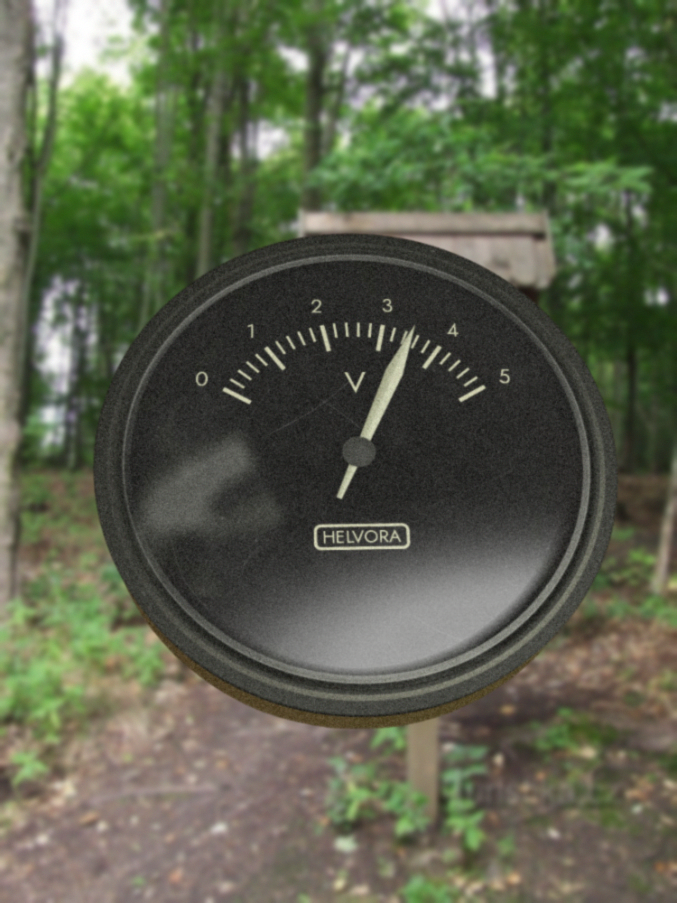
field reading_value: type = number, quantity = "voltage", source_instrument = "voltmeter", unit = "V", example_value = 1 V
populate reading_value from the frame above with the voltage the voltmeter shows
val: 3.5 V
